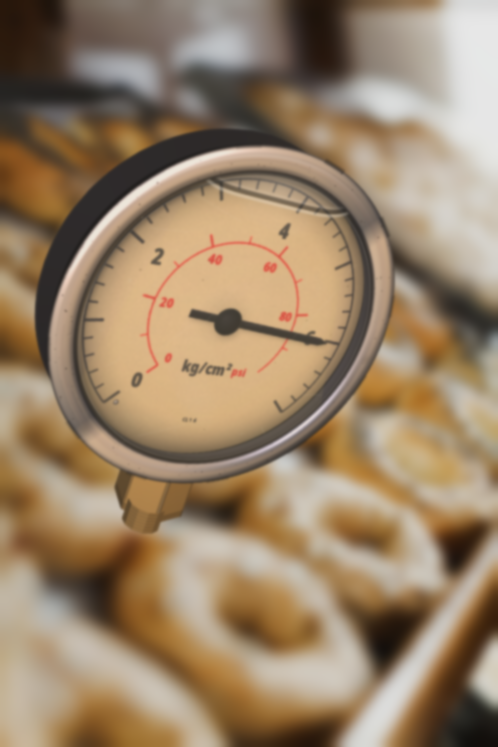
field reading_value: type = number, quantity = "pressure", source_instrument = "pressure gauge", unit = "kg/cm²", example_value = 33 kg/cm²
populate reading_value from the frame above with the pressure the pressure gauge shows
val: 6 kg/cm²
